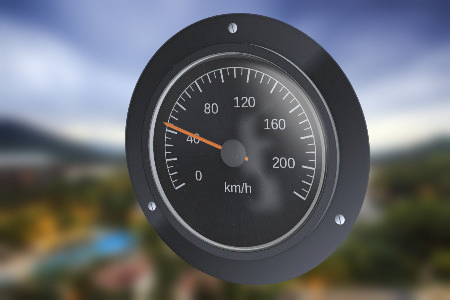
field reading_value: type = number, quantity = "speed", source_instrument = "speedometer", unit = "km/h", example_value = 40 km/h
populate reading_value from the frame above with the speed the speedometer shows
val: 45 km/h
